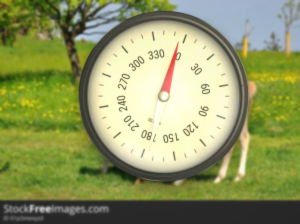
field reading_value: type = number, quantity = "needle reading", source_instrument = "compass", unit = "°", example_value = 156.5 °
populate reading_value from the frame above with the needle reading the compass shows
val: 355 °
